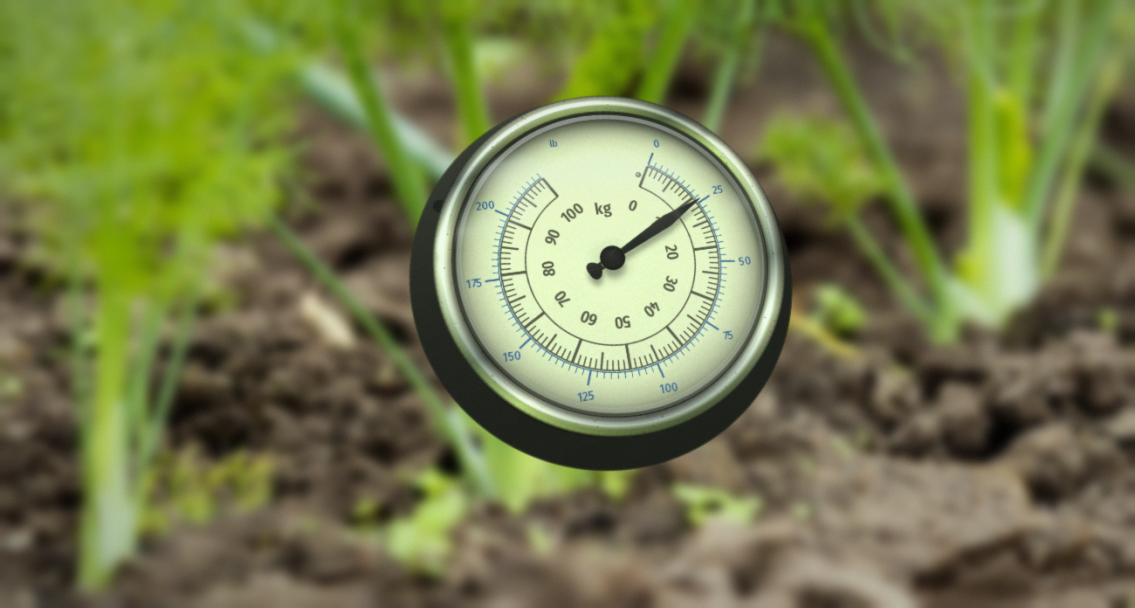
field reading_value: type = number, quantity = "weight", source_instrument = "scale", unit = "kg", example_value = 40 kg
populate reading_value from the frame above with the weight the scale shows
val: 11 kg
